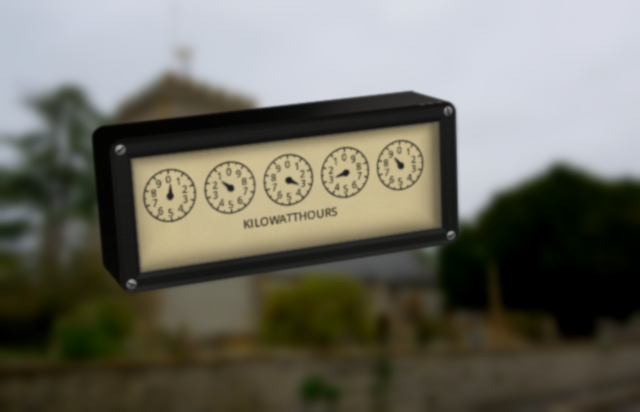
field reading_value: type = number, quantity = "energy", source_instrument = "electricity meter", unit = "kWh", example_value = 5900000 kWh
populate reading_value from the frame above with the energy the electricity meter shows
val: 1329 kWh
